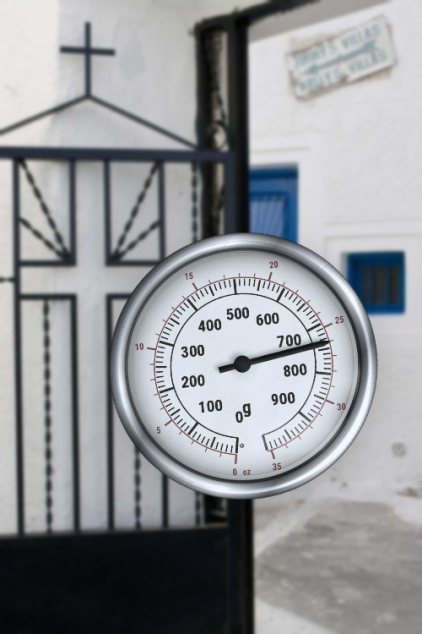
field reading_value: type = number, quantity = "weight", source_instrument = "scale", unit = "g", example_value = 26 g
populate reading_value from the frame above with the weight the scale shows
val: 740 g
